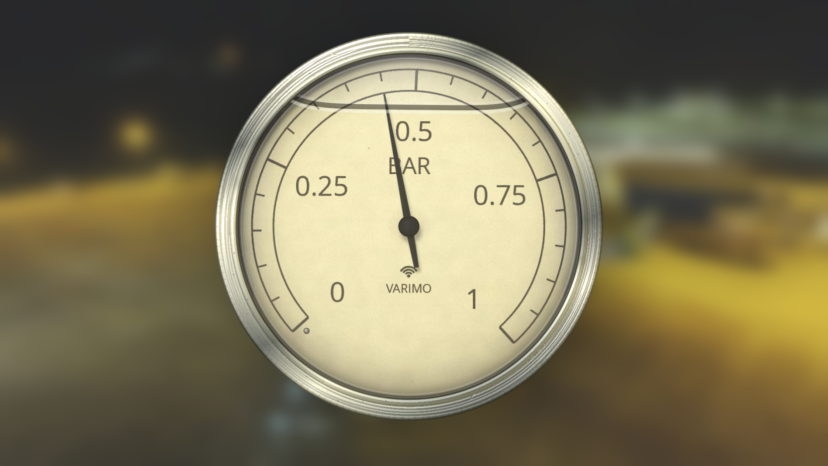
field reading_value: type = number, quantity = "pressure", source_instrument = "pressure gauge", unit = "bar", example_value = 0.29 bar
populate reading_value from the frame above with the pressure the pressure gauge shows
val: 0.45 bar
